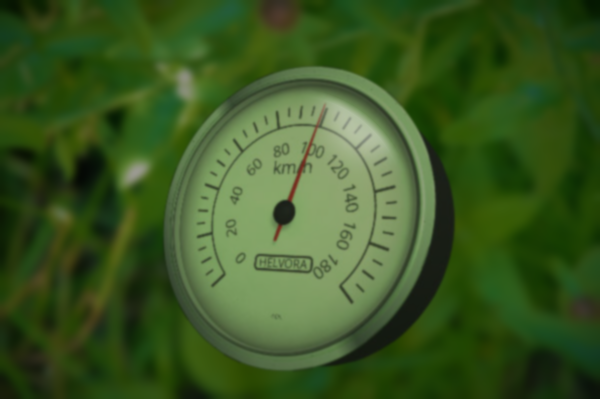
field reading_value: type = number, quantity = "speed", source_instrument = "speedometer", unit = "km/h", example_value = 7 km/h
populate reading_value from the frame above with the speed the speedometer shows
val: 100 km/h
